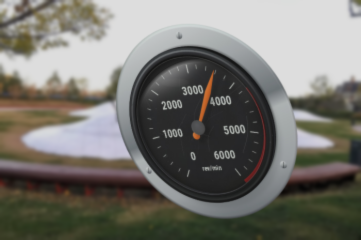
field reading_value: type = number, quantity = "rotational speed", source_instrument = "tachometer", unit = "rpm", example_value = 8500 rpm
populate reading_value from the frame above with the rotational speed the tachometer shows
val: 3600 rpm
